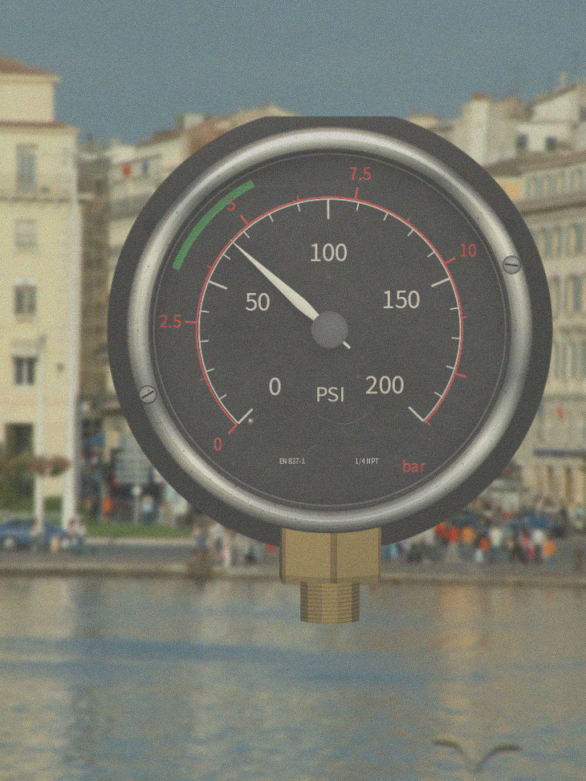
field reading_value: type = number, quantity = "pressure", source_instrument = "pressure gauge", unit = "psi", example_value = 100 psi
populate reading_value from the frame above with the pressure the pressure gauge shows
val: 65 psi
